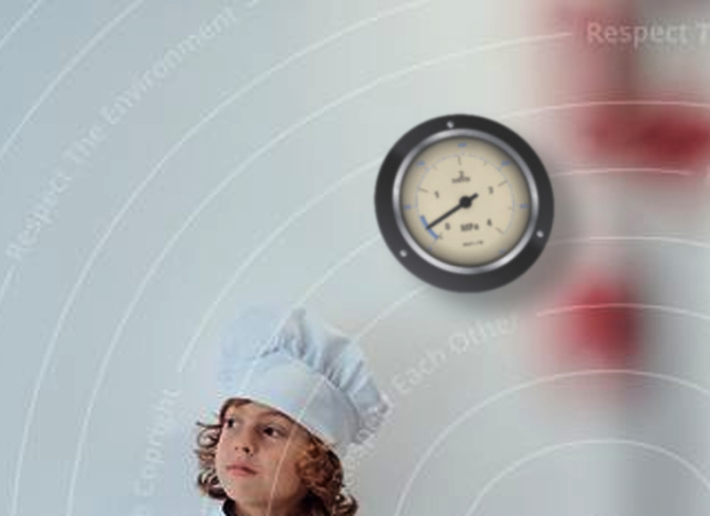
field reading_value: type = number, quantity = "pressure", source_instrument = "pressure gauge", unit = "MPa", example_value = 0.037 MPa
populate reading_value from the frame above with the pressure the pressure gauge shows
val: 0.25 MPa
